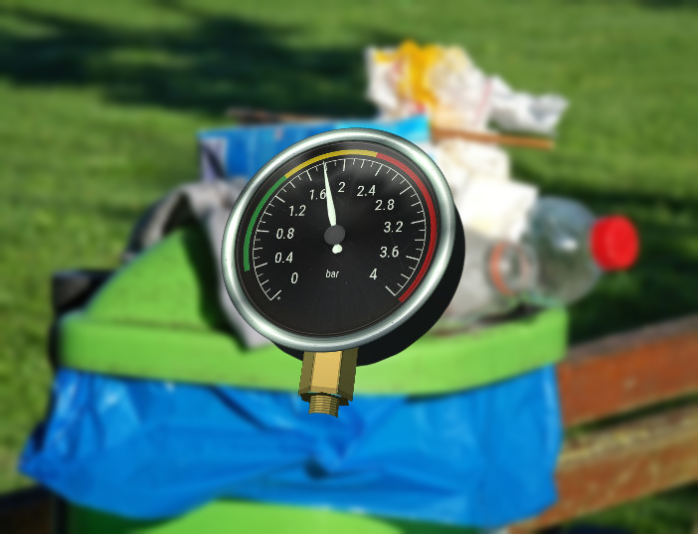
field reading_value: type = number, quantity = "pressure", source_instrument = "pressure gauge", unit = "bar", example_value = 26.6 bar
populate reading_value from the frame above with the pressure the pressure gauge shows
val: 1.8 bar
